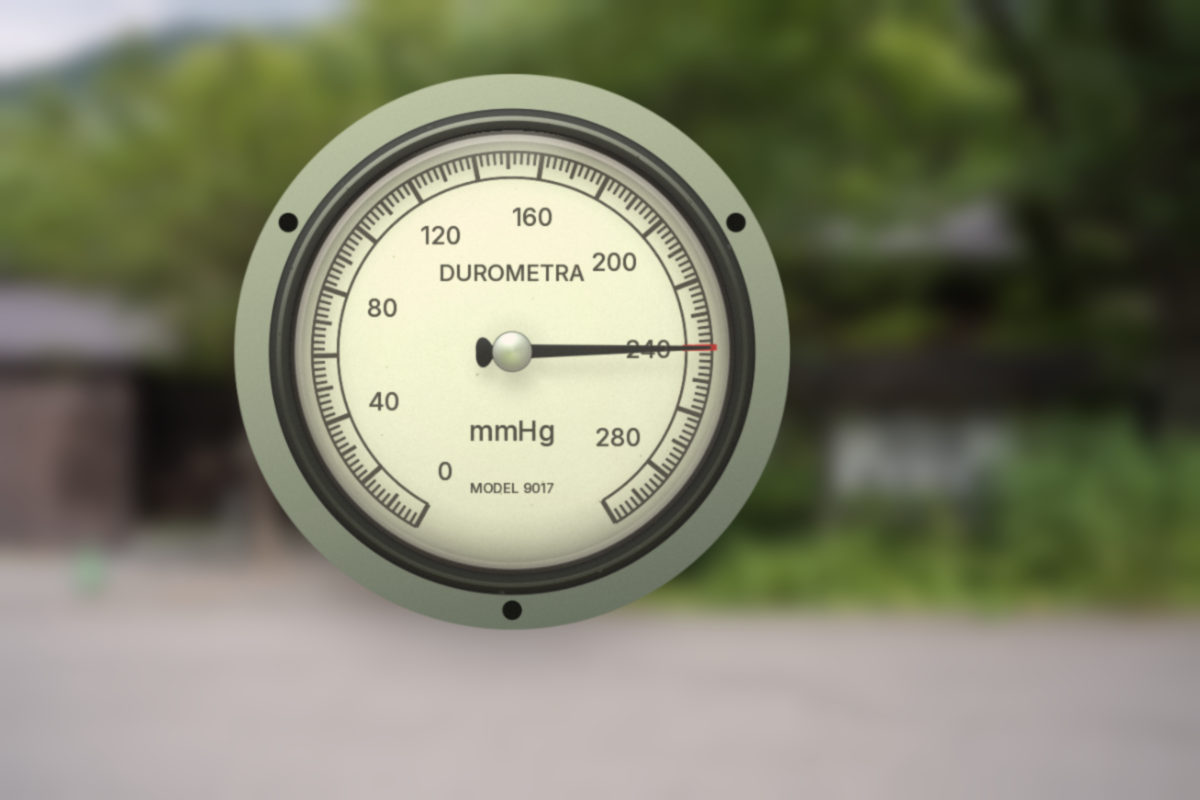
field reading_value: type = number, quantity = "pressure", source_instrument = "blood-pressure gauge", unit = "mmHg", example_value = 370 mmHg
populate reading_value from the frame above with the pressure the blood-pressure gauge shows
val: 240 mmHg
